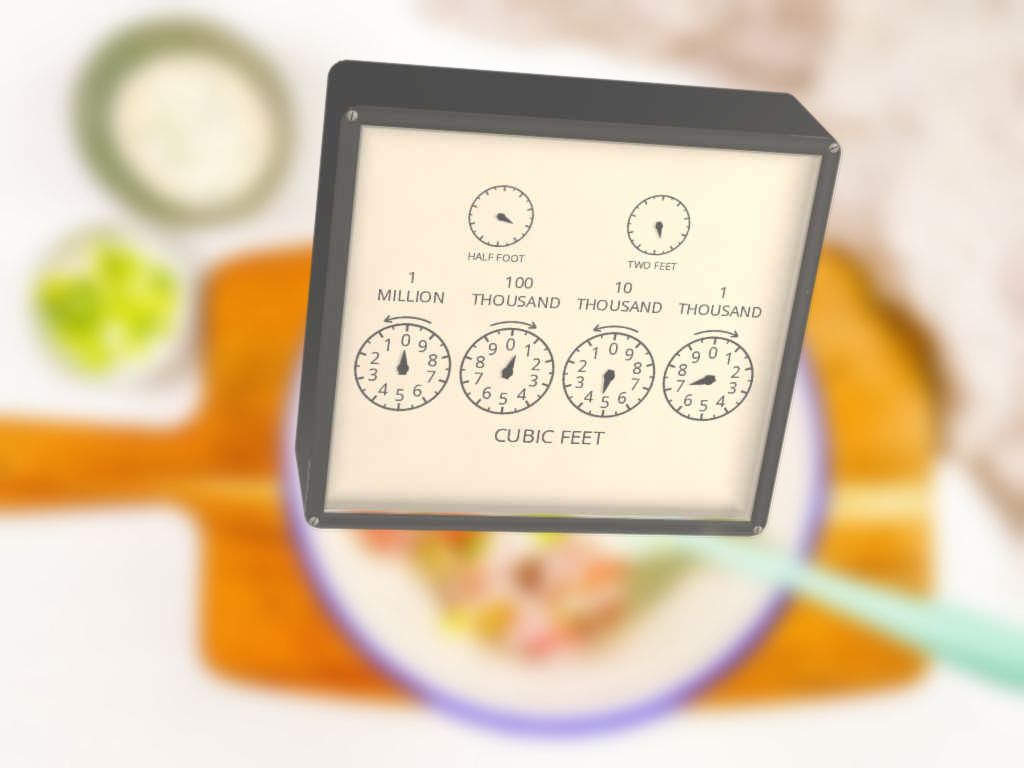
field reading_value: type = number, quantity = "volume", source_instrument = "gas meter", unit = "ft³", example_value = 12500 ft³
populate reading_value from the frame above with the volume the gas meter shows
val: 4700 ft³
